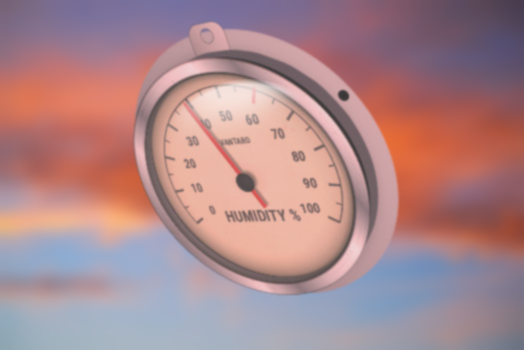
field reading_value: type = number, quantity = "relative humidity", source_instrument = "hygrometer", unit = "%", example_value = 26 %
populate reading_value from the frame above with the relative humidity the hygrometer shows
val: 40 %
